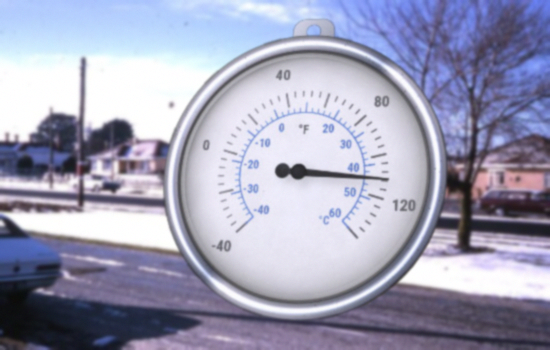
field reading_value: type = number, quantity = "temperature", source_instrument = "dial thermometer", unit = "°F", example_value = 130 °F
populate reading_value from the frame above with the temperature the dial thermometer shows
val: 112 °F
